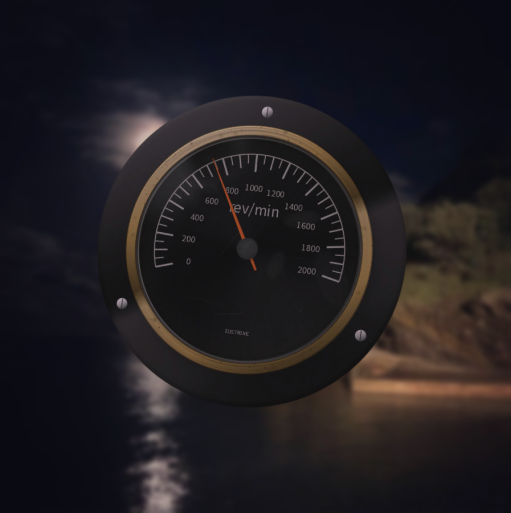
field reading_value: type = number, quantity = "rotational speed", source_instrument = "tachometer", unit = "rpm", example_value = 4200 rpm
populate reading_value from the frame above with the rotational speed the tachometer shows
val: 750 rpm
